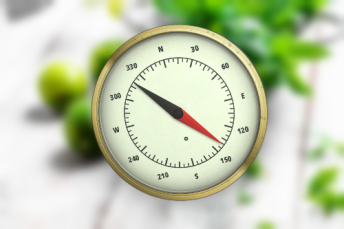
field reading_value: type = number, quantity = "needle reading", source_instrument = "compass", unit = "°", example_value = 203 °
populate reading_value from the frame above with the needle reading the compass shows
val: 140 °
